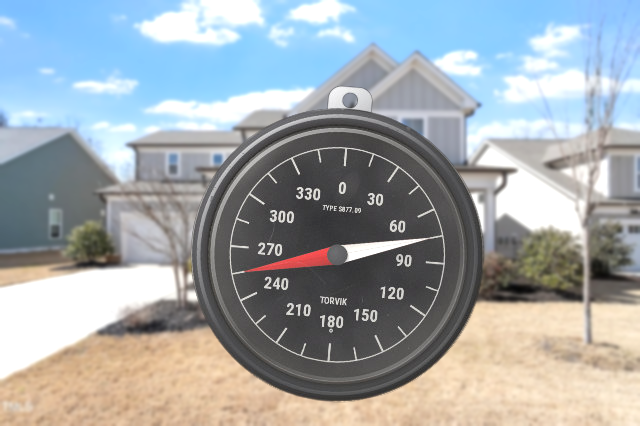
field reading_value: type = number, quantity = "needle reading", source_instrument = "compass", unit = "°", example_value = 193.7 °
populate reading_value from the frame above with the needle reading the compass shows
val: 255 °
